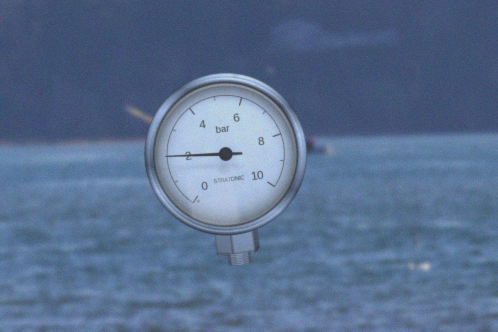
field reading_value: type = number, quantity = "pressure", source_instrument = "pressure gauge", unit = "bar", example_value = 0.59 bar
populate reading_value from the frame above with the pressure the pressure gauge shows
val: 2 bar
